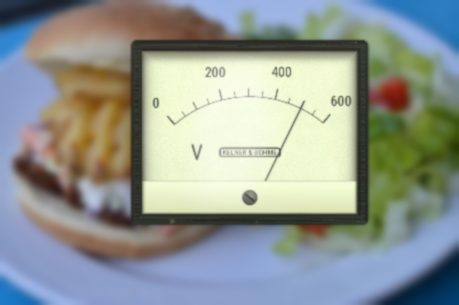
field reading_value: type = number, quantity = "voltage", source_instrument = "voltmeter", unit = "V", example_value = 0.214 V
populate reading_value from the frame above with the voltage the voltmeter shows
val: 500 V
